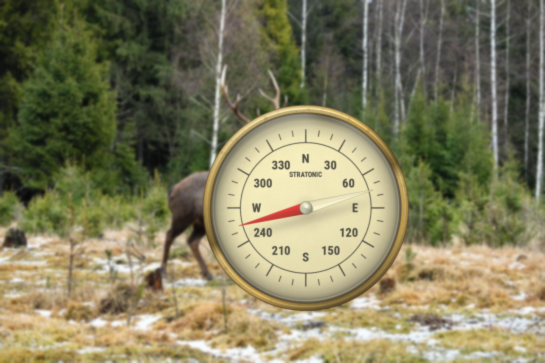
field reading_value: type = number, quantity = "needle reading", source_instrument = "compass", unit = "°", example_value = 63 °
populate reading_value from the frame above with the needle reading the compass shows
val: 255 °
